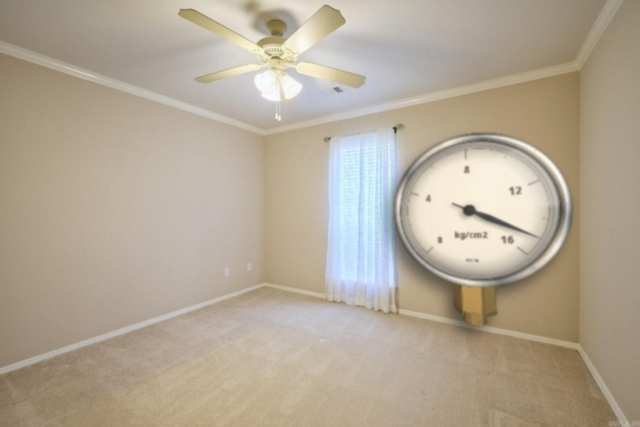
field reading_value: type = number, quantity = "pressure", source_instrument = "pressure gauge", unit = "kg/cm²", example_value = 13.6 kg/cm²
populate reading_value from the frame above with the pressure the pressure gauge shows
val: 15 kg/cm²
